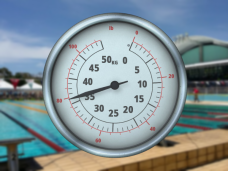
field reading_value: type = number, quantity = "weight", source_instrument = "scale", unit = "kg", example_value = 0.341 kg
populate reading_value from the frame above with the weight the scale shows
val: 36 kg
